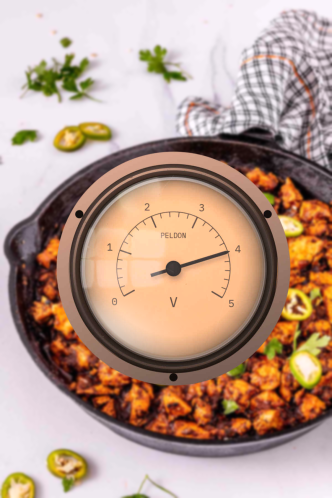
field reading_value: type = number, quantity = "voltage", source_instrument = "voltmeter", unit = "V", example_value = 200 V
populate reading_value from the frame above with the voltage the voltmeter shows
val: 4 V
